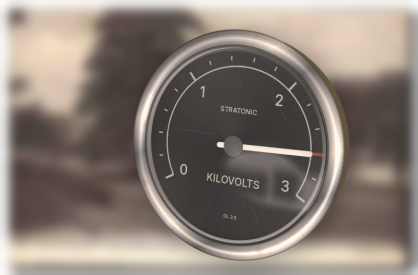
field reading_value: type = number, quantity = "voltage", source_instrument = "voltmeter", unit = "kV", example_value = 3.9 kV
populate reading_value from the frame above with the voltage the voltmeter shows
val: 2.6 kV
